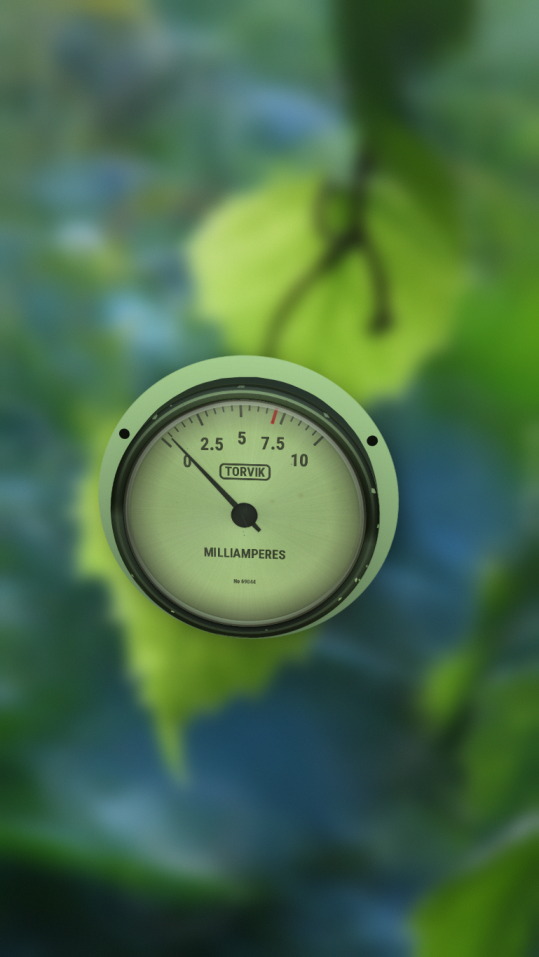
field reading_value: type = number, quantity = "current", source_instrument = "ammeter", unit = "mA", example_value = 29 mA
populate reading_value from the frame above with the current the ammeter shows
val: 0.5 mA
